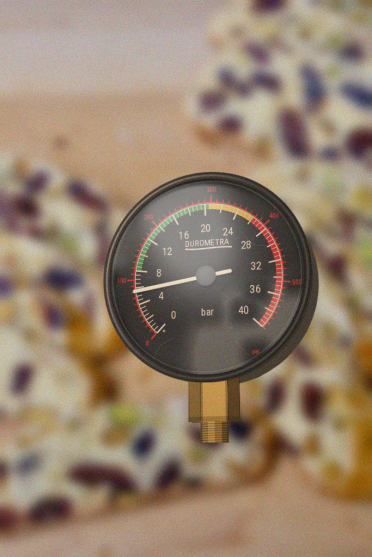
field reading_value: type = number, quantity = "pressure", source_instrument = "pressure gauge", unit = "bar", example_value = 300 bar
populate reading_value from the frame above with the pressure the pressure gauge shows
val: 5.5 bar
